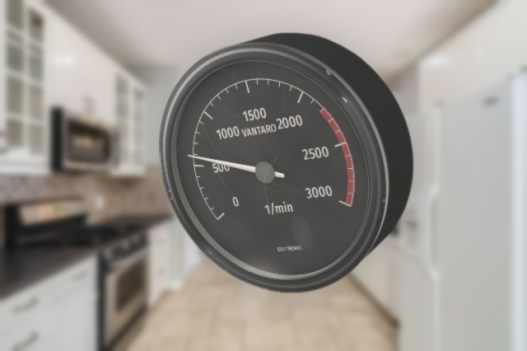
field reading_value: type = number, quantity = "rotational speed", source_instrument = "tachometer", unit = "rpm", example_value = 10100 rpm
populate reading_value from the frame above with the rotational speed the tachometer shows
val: 600 rpm
